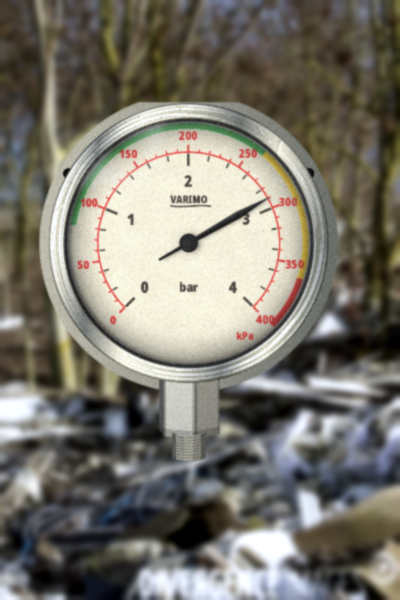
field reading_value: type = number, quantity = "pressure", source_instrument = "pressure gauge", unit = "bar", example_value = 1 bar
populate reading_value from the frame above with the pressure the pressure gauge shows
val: 2.9 bar
